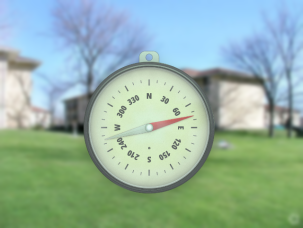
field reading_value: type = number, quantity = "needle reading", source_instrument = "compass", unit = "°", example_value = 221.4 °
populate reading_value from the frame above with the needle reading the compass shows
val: 75 °
